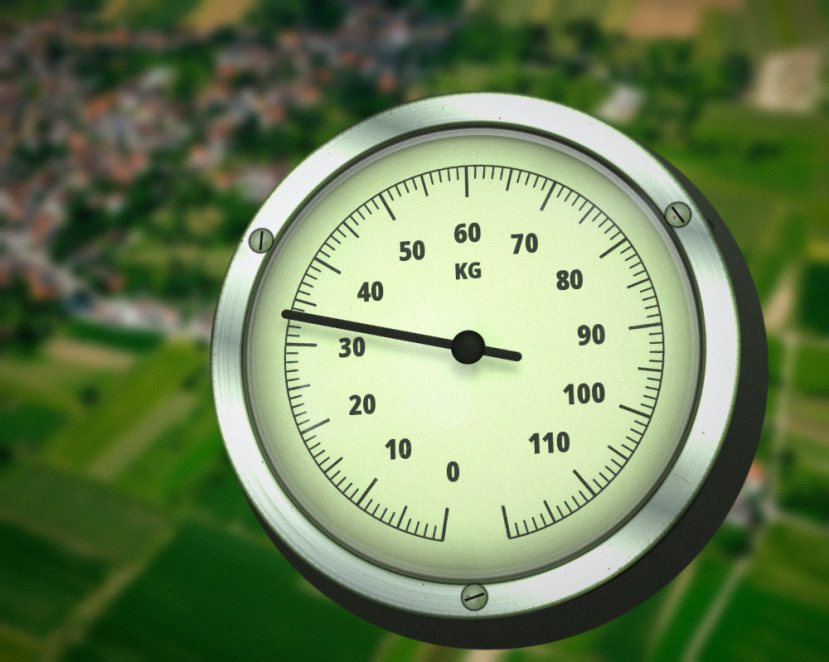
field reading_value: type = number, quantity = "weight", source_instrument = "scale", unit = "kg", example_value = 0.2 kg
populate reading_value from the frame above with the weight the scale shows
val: 33 kg
